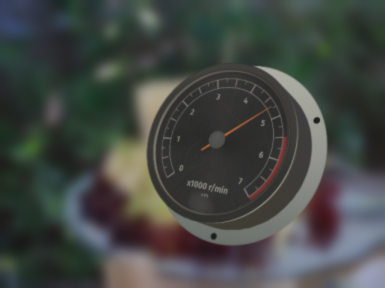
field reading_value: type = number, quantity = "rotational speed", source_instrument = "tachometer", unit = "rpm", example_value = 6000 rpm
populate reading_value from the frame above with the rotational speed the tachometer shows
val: 4750 rpm
